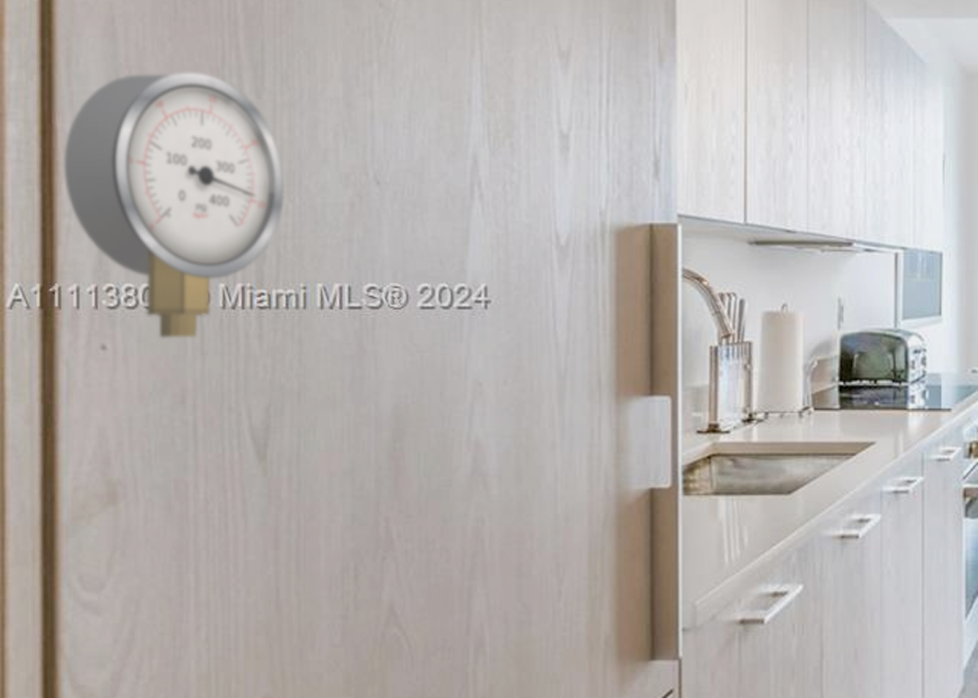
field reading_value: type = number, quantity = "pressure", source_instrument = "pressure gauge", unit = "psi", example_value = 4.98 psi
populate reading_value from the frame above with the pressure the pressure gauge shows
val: 350 psi
